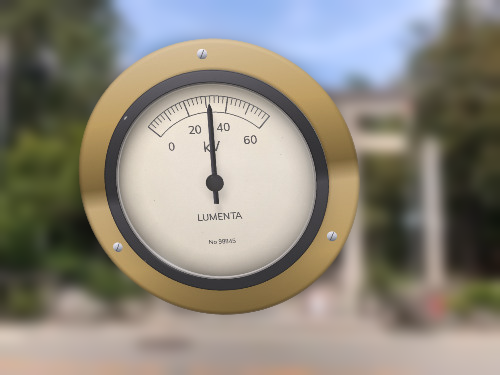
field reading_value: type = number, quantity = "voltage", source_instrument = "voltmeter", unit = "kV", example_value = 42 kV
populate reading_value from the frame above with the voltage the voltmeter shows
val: 32 kV
